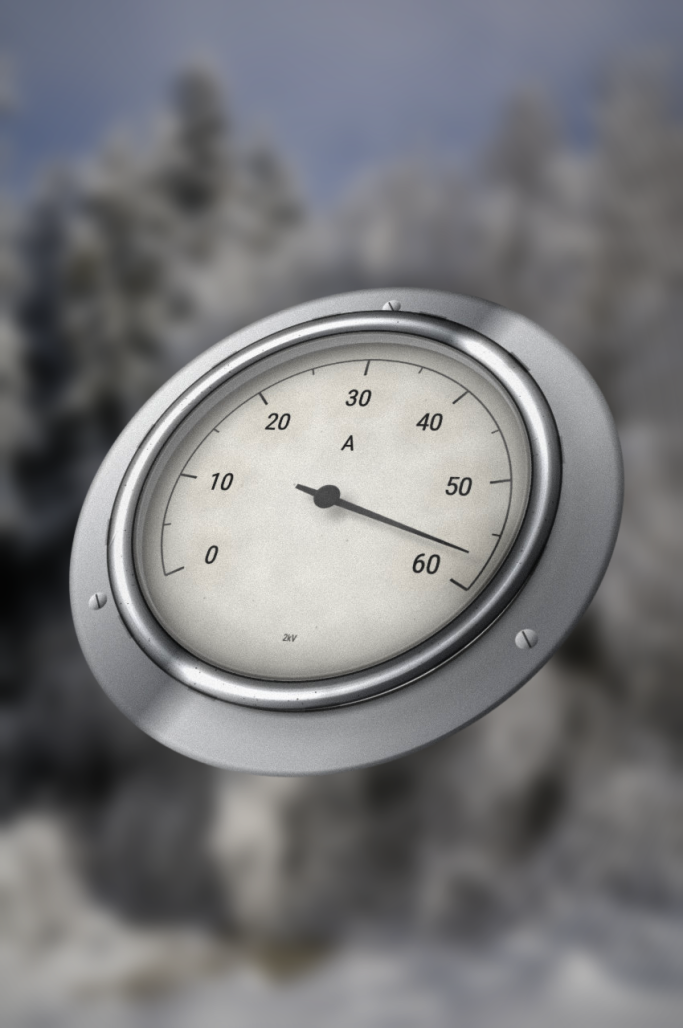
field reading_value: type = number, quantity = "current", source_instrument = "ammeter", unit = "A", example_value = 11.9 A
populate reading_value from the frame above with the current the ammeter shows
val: 57.5 A
